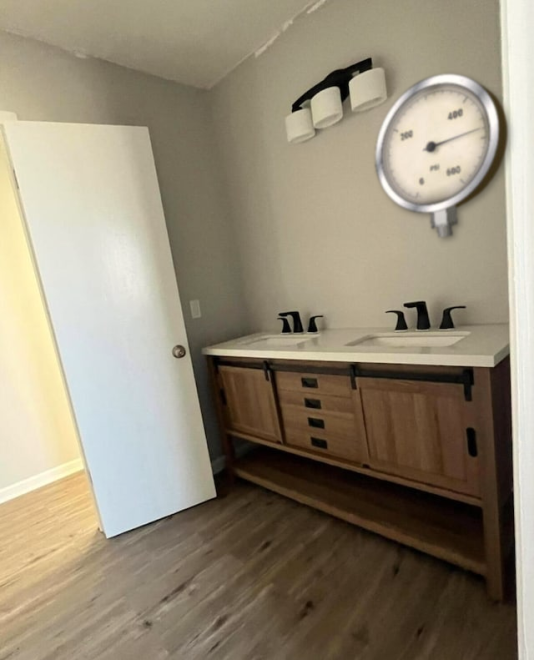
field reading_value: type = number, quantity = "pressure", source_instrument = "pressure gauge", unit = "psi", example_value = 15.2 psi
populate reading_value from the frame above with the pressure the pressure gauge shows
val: 480 psi
